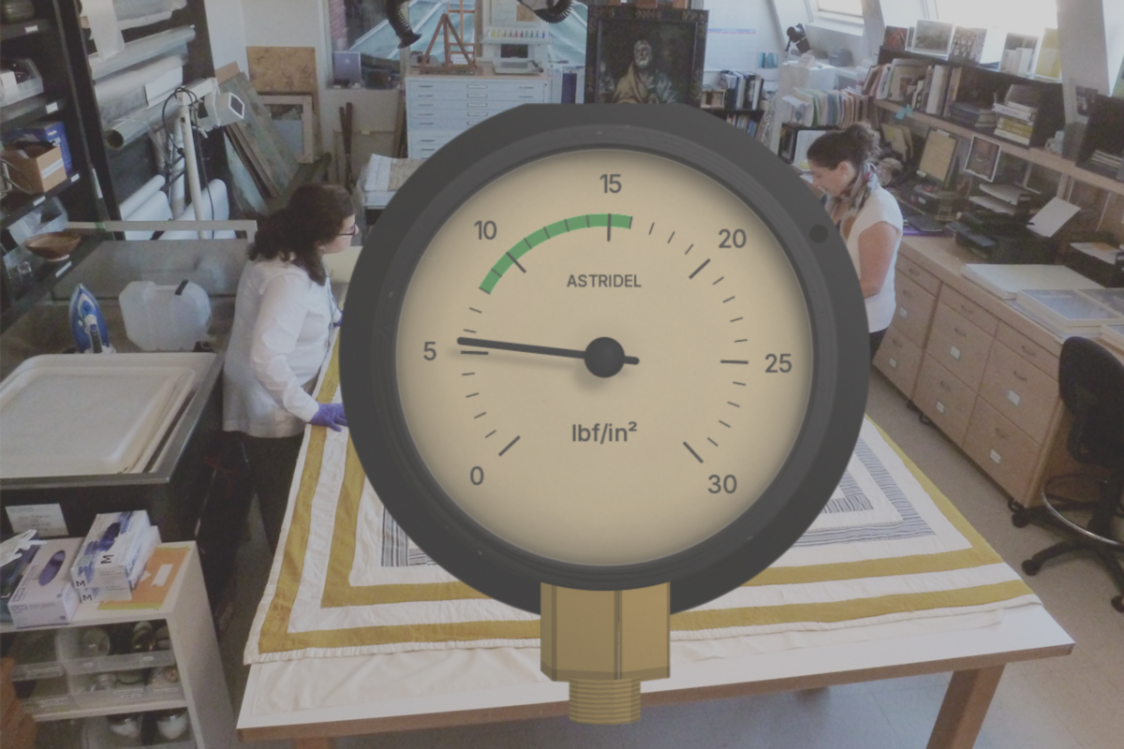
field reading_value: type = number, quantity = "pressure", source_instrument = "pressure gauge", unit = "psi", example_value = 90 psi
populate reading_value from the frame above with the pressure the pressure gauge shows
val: 5.5 psi
